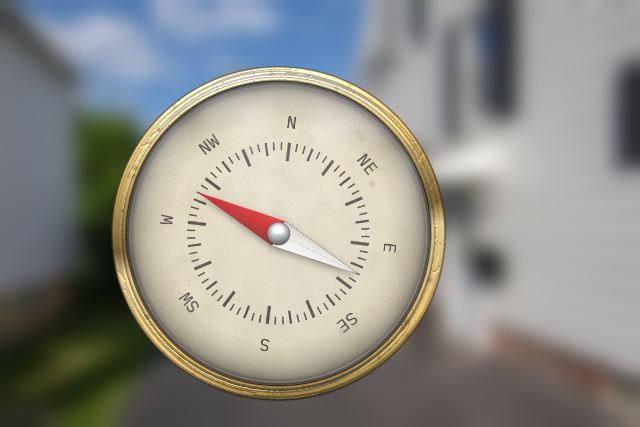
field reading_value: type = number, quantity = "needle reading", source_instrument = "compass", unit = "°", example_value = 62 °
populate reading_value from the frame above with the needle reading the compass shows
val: 290 °
